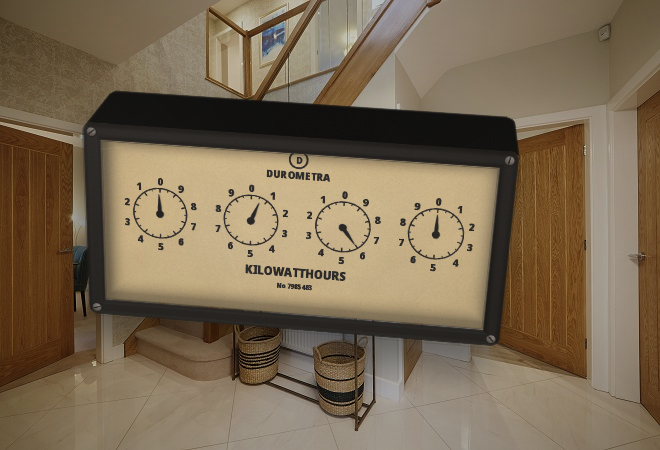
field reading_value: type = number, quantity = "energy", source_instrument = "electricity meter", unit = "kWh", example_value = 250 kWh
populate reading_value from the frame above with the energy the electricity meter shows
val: 60 kWh
